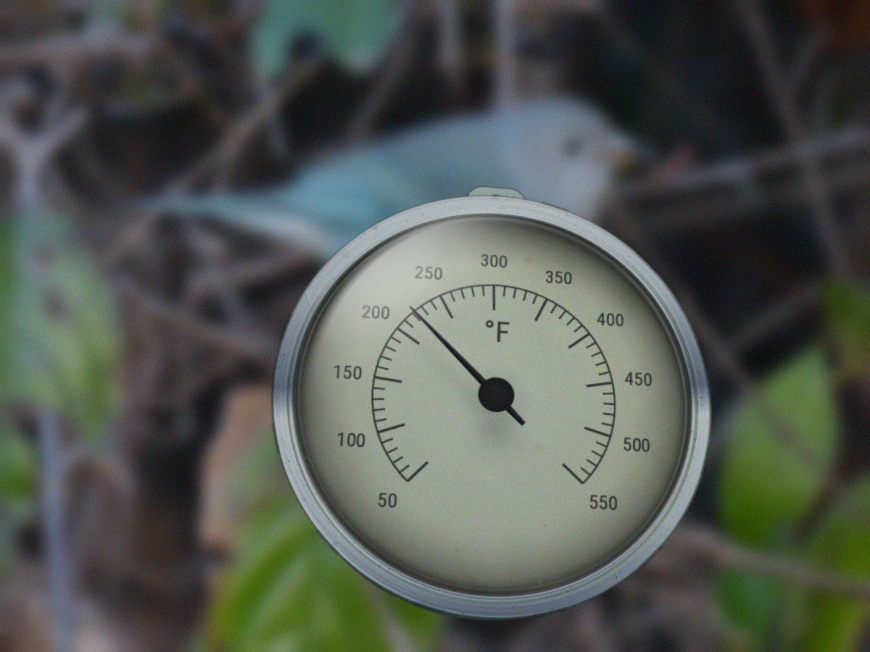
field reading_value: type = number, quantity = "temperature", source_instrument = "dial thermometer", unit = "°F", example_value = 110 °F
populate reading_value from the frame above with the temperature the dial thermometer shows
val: 220 °F
